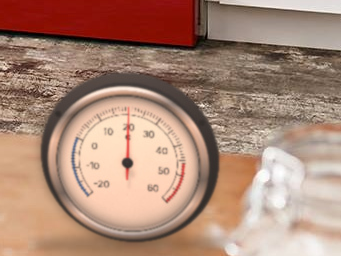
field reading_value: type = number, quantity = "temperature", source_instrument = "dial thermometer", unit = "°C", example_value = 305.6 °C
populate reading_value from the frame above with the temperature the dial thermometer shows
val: 20 °C
